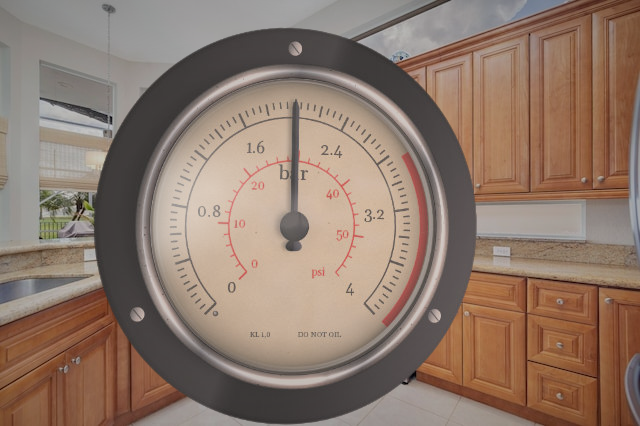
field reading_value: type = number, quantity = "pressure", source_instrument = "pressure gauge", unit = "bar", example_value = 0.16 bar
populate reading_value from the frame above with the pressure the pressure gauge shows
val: 2 bar
